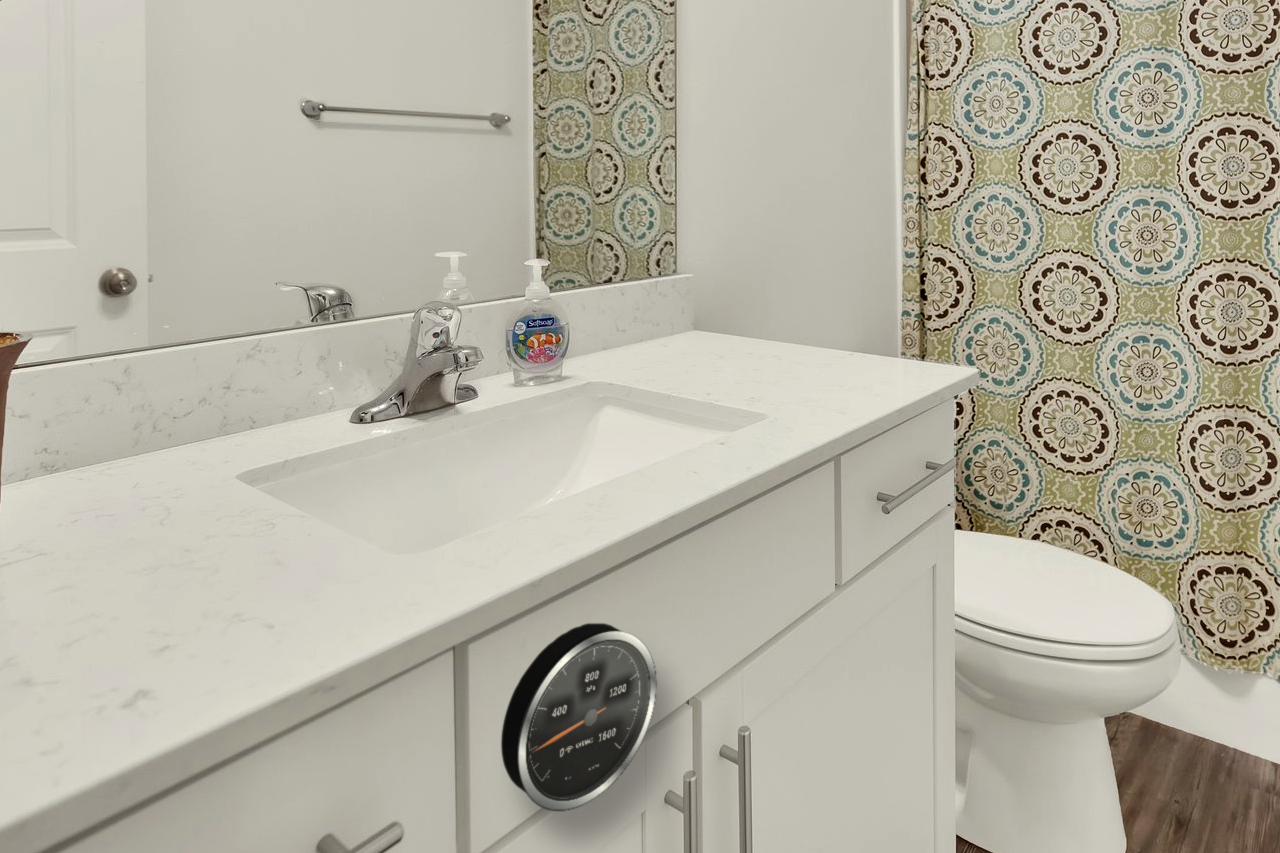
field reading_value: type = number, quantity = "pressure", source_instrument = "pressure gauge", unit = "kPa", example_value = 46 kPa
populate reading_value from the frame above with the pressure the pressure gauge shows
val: 200 kPa
